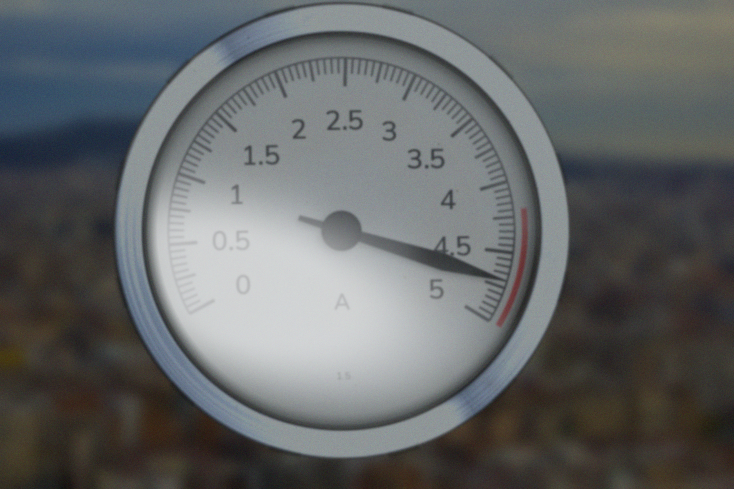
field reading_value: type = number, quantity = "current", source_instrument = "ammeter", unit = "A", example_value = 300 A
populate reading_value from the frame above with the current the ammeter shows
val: 4.7 A
